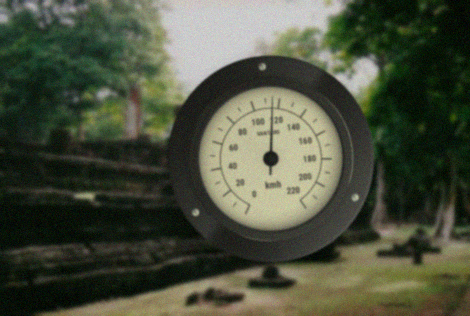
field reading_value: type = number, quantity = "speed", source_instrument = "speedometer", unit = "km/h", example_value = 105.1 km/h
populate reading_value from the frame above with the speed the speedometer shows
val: 115 km/h
